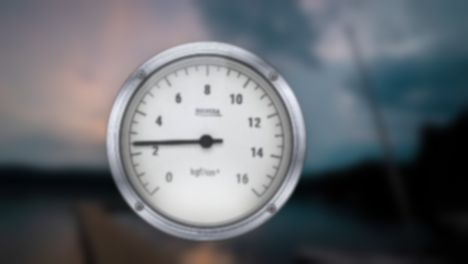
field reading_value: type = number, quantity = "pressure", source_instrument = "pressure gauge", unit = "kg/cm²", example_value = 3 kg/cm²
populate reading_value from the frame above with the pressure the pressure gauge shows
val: 2.5 kg/cm²
